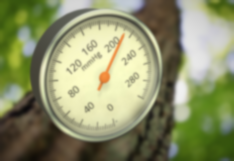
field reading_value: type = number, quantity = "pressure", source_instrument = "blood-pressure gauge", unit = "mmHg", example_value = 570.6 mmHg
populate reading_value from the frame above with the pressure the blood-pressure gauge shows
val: 210 mmHg
